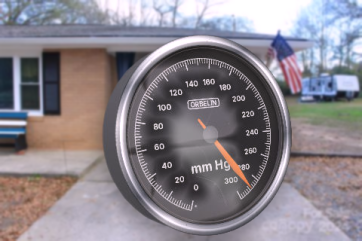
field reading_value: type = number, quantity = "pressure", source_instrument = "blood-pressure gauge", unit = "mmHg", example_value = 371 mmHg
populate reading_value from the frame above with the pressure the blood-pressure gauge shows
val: 290 mmHg
